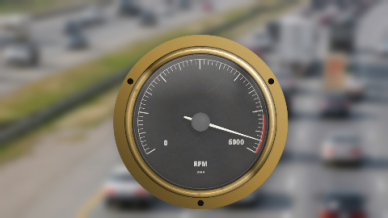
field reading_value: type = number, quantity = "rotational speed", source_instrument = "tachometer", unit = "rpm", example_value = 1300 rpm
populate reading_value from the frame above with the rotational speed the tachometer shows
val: 5700 rpm
